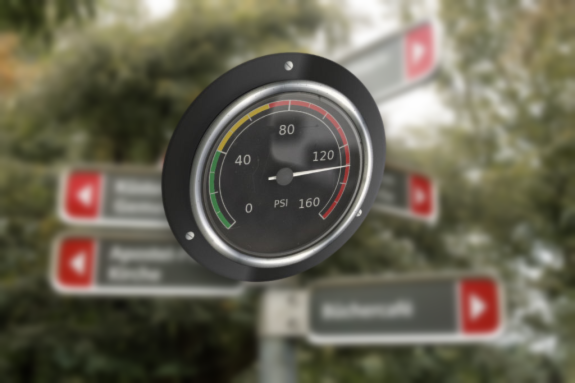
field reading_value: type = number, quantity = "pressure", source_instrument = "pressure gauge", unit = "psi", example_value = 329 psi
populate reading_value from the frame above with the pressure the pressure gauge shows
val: 130 psi
